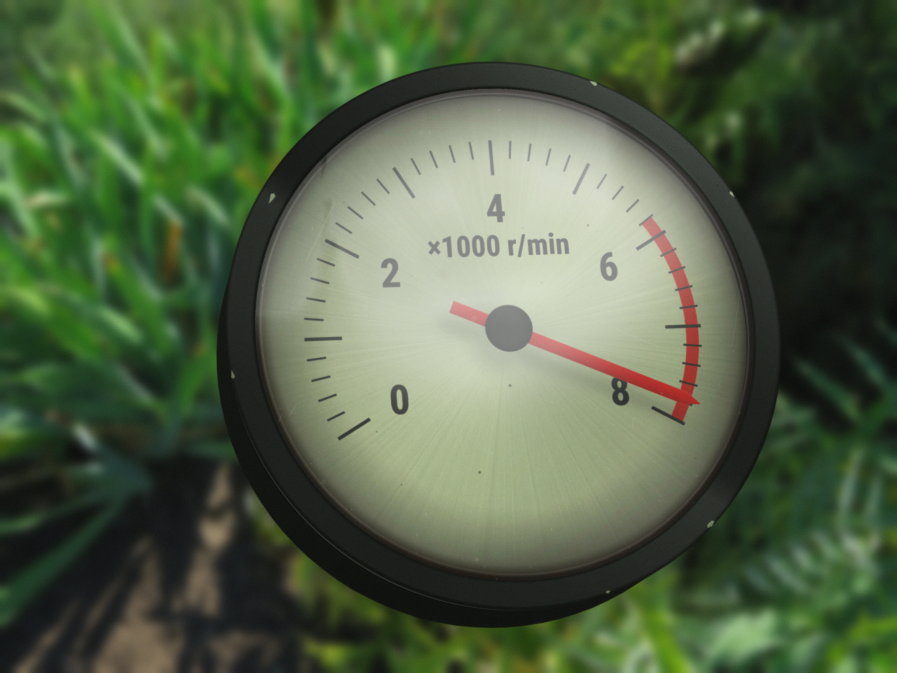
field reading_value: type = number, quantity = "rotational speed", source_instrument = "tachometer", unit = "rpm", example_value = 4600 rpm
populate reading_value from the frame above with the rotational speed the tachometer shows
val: 7800 rpm
